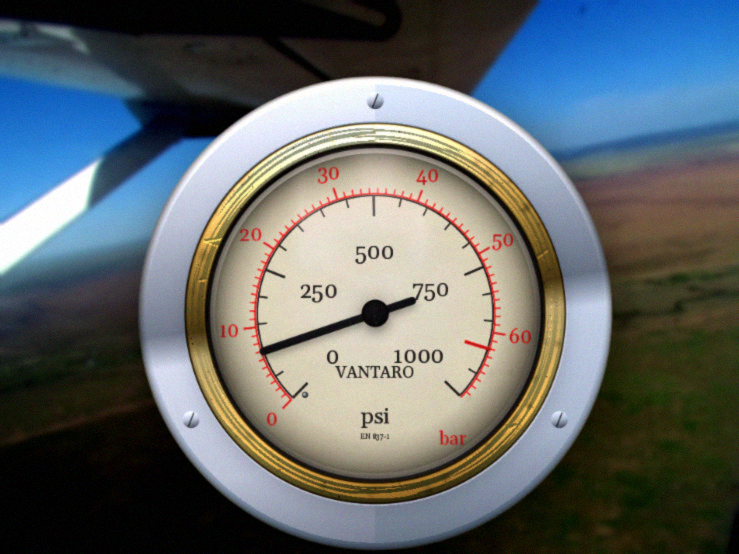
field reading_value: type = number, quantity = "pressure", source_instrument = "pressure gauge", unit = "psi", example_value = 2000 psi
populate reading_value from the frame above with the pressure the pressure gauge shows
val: 100 psi
